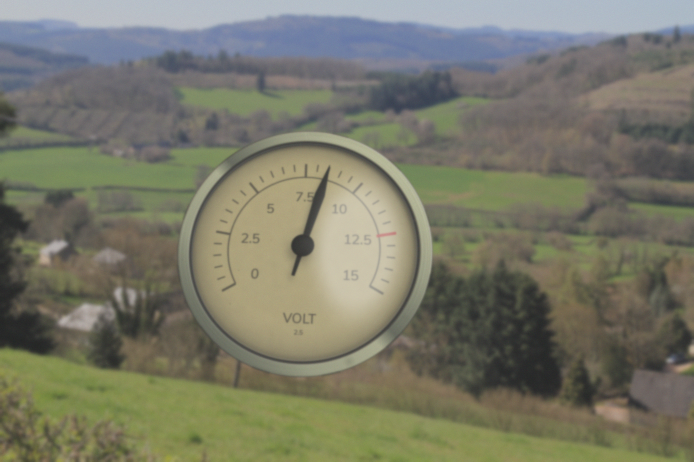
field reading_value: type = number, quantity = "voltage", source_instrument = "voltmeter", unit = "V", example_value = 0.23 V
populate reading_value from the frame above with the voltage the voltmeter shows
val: 8.5 V
